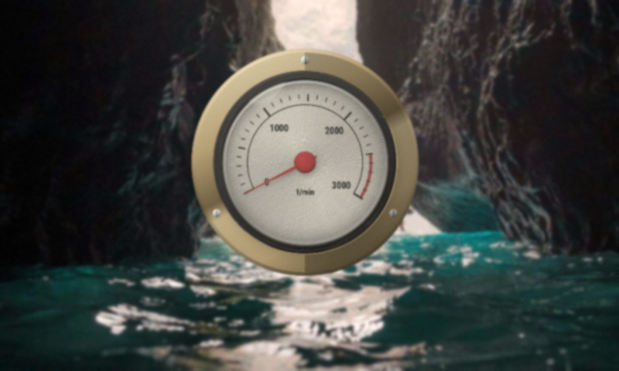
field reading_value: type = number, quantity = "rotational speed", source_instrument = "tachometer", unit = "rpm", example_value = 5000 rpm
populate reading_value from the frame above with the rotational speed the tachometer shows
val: 0 rpm
